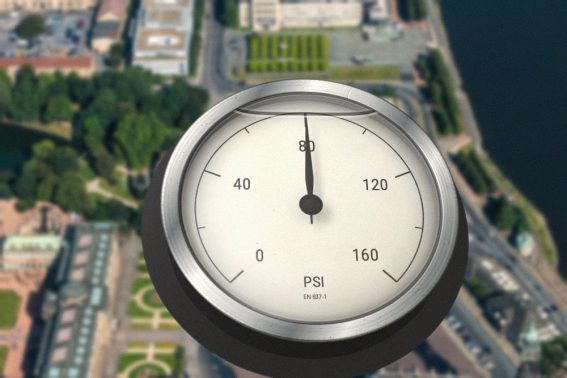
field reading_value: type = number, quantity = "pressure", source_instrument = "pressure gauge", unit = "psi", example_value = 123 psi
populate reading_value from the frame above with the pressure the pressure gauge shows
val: 80 psi
